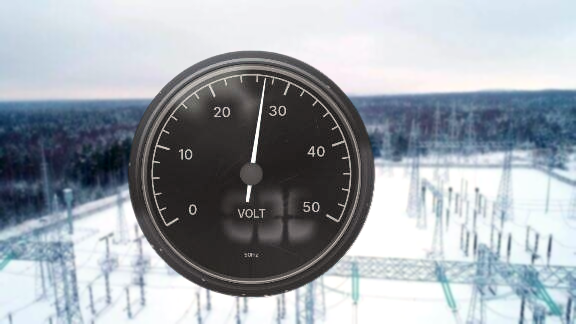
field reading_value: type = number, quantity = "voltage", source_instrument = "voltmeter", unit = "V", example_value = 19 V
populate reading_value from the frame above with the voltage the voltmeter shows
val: 27 V
